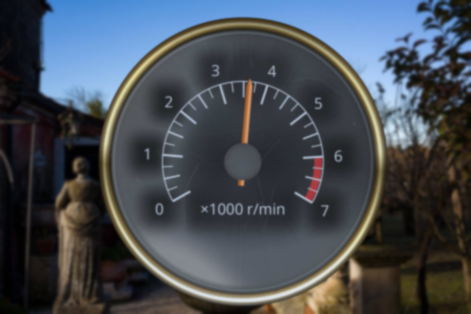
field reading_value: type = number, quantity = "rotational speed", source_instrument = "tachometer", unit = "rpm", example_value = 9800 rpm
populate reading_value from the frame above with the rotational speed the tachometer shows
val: 3625 rpm
